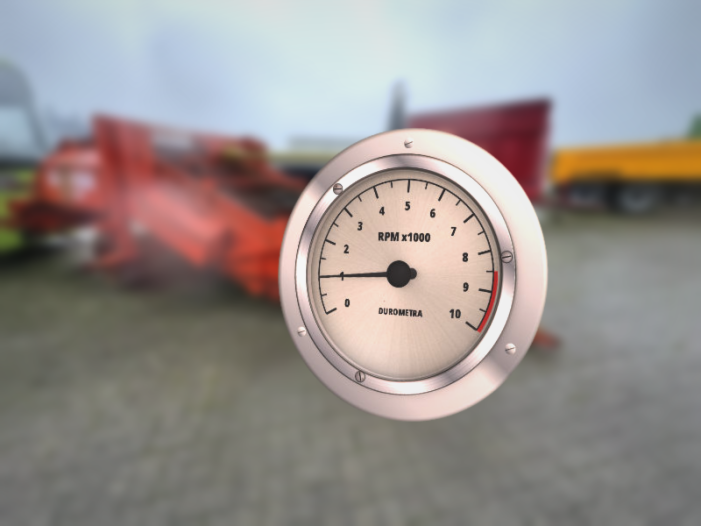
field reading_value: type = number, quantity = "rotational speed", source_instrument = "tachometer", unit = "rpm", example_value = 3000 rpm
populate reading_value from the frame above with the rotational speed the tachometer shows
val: 1000 rpm
